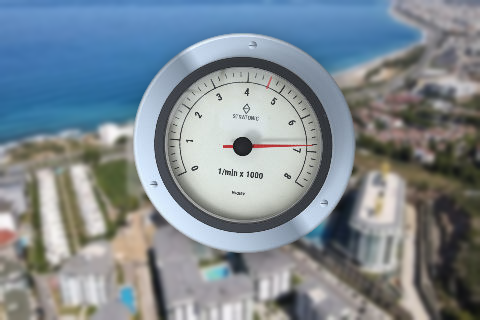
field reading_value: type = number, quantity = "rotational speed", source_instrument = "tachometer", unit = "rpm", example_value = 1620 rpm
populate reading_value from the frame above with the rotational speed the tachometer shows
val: 6800 rpm
